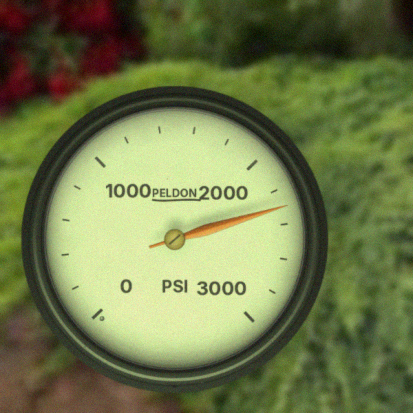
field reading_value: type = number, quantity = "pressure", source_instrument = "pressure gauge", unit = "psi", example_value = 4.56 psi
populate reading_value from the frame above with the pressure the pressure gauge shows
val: 2300 psi
